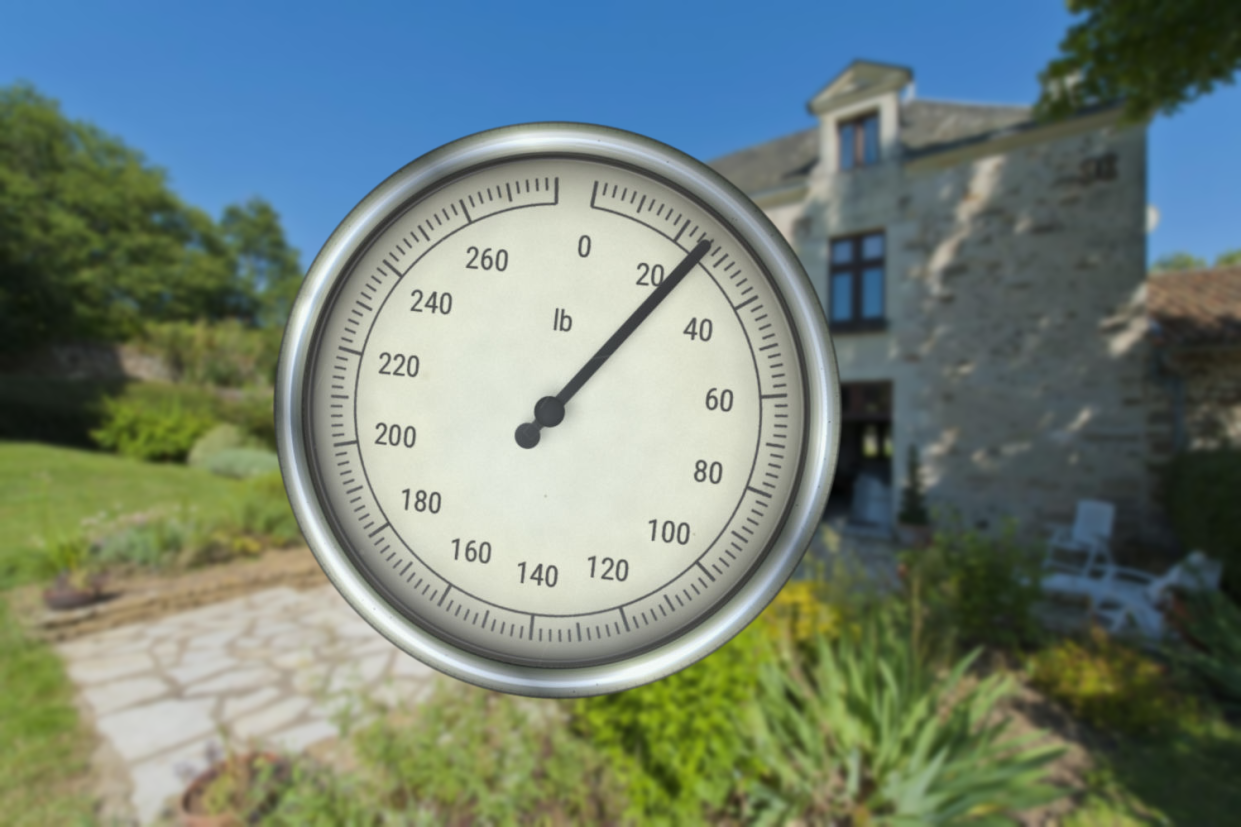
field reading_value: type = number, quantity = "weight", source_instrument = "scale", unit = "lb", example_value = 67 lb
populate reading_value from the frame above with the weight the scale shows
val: 26 lb
